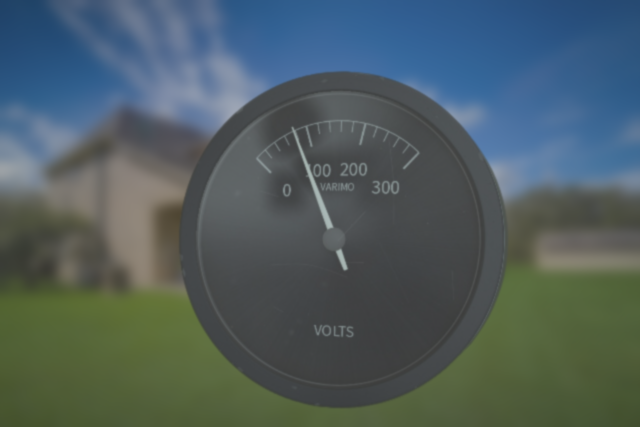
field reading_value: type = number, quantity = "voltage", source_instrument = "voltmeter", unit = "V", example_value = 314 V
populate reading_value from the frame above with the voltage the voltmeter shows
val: 80 V
